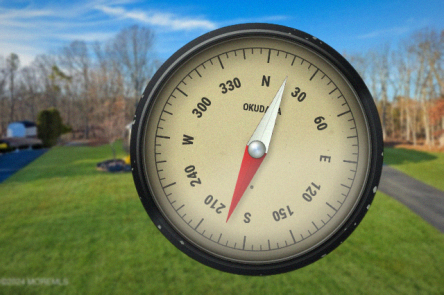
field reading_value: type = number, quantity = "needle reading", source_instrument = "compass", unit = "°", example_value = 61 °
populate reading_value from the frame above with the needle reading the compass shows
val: 195 °
